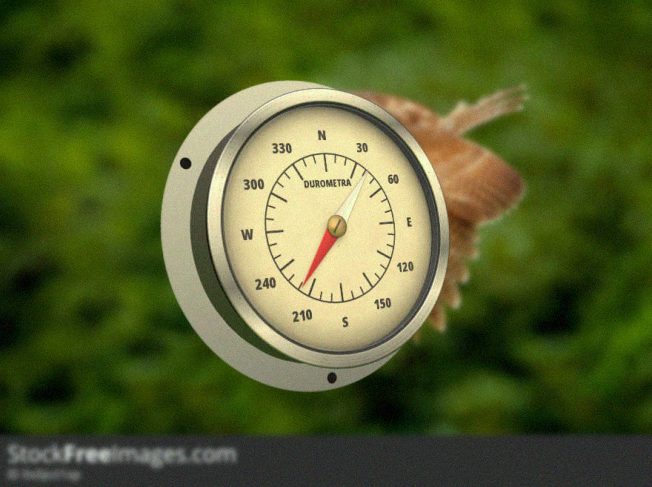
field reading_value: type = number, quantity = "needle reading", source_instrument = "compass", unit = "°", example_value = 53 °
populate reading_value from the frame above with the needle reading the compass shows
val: 220 °
